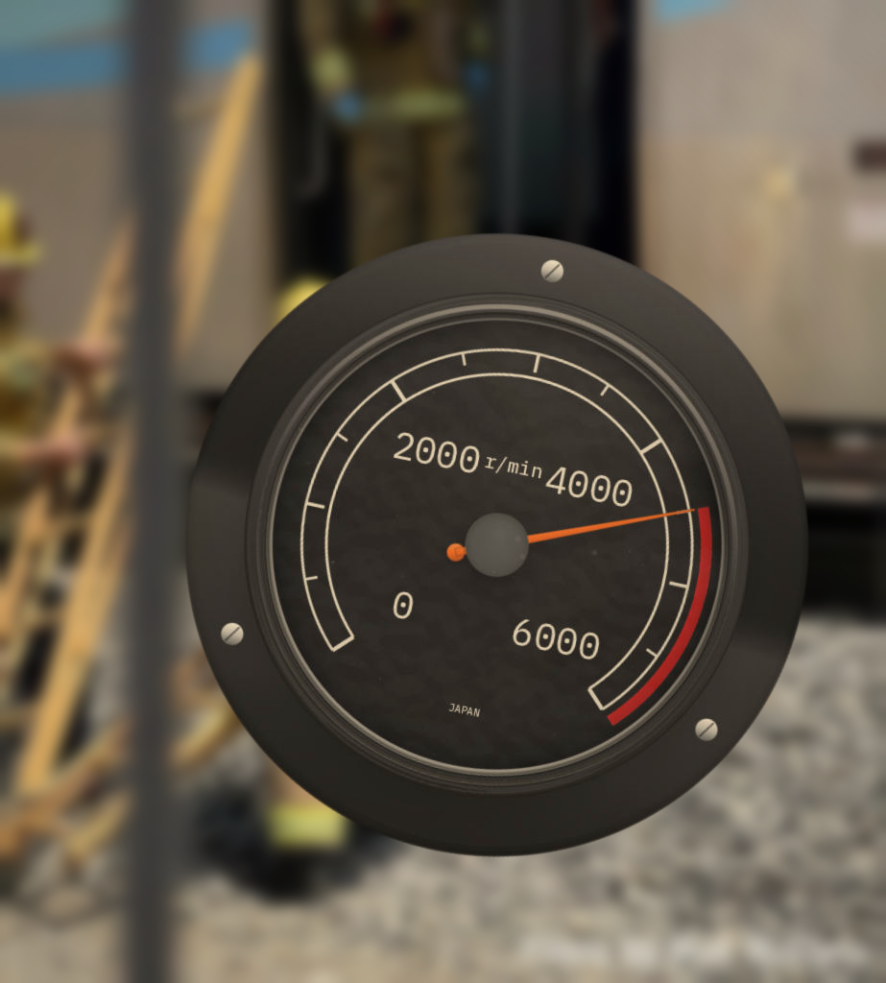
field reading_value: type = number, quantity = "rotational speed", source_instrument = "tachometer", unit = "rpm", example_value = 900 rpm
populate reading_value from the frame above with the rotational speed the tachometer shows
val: 4500 rpm
